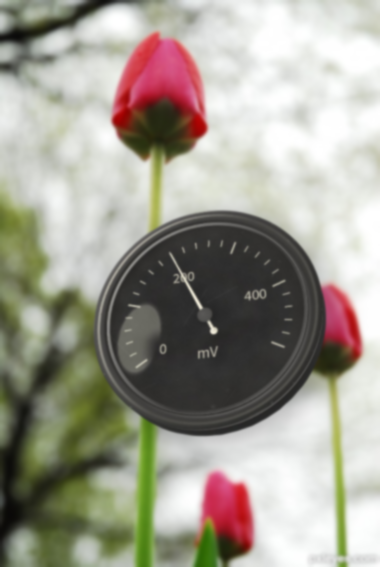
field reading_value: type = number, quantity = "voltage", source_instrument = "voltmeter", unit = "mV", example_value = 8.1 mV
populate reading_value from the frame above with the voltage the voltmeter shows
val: 200 mV
